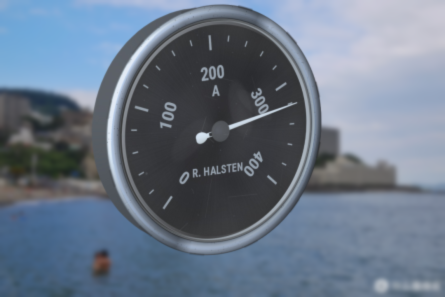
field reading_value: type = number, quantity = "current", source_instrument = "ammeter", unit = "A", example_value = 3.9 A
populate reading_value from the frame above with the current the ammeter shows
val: 320 A
